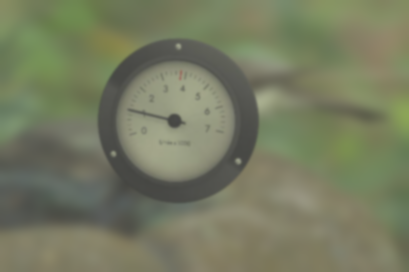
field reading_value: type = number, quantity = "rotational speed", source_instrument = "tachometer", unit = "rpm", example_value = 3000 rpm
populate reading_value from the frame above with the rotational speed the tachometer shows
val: 1000 rpm
